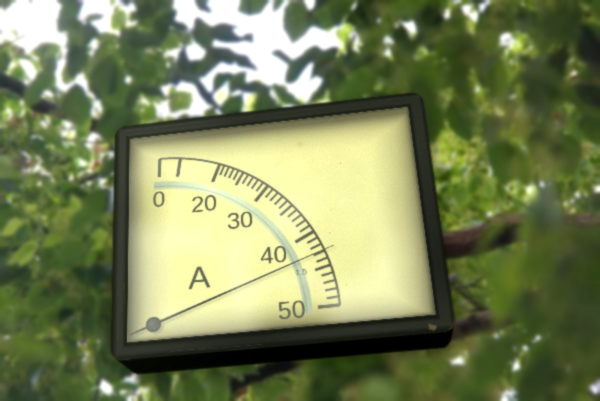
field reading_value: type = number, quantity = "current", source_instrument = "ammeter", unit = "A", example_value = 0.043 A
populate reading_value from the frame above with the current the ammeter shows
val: 43 A
